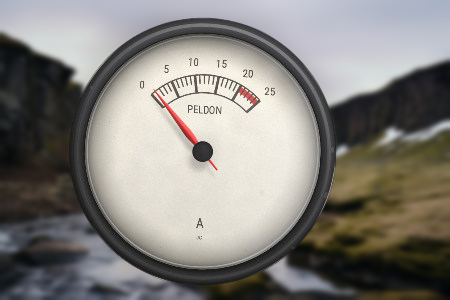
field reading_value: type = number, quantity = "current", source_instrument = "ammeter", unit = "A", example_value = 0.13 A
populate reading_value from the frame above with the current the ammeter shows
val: 1 A
